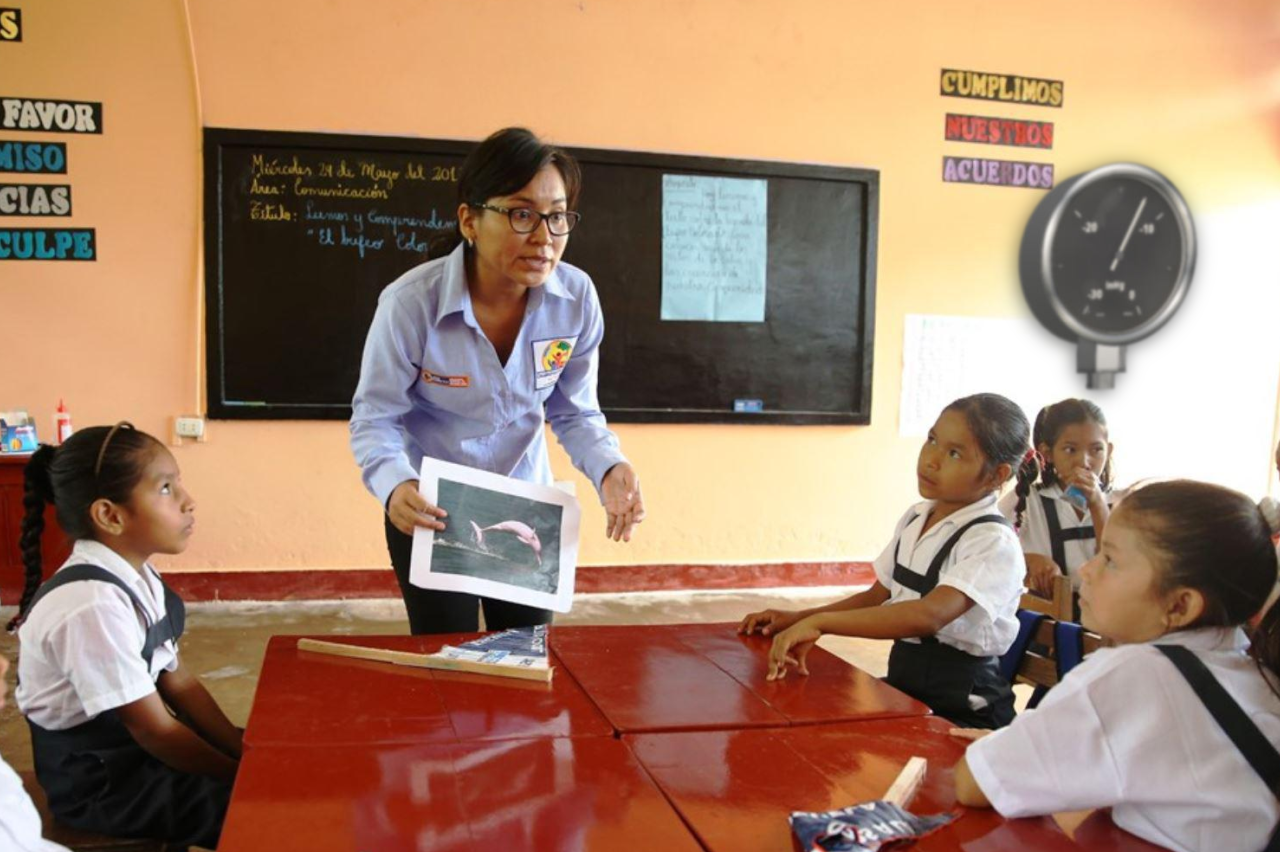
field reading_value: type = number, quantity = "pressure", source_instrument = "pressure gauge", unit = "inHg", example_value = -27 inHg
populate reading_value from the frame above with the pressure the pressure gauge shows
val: -12.5 inHg
